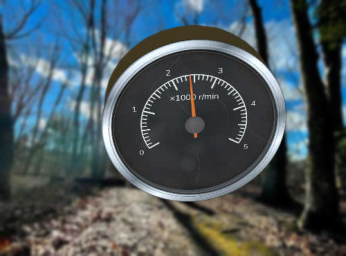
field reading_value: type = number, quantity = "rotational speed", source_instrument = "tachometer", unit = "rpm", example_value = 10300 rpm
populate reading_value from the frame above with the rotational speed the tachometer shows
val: 2400 rpm
